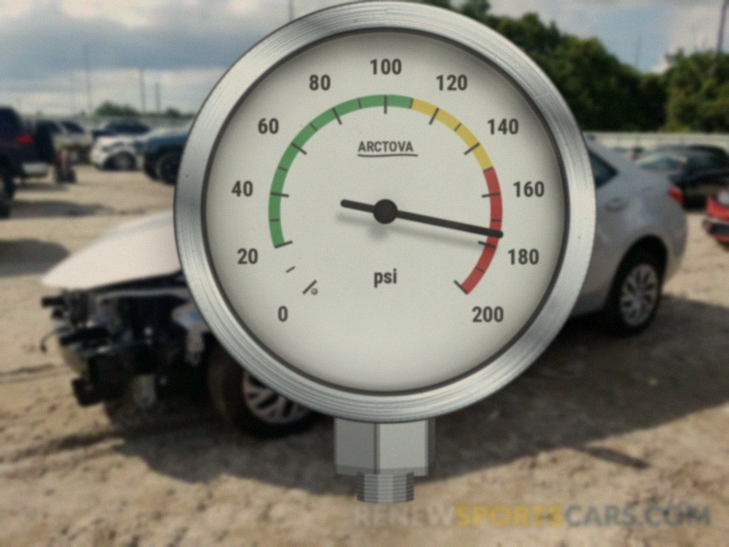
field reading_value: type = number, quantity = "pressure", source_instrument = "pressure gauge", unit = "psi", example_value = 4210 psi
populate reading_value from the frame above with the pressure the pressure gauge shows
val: 175 psi
